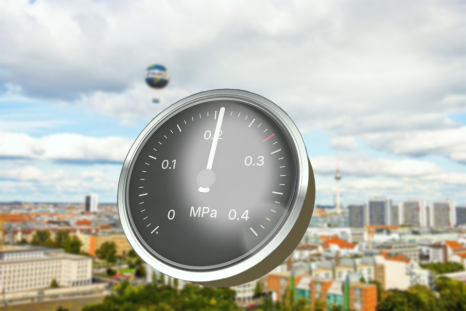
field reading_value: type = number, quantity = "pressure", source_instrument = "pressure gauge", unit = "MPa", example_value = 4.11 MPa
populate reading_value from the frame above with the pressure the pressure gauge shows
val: 0.21 MPa
